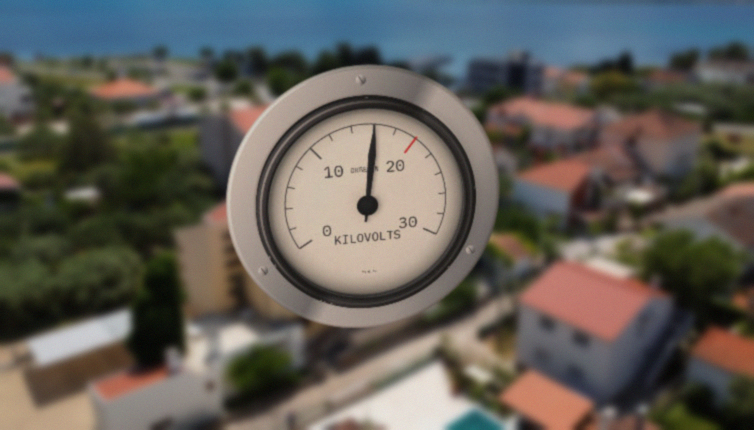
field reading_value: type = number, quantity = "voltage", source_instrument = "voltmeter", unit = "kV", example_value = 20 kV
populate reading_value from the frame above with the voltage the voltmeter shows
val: 16 kV
